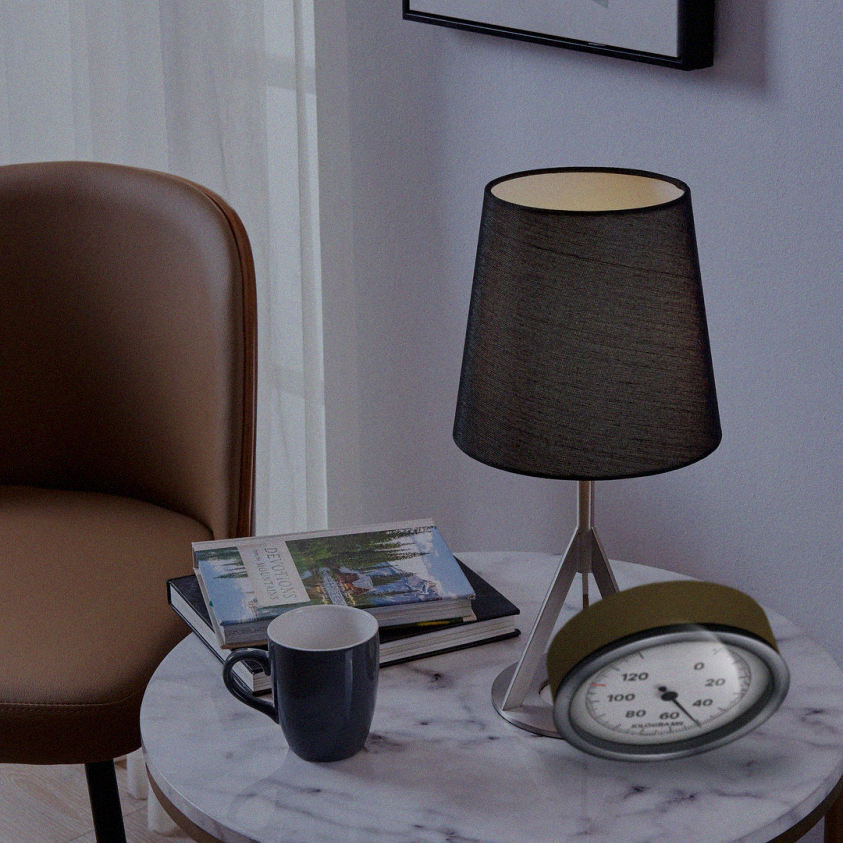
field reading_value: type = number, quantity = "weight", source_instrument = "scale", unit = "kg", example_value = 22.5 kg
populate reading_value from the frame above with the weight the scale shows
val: 50 kg
